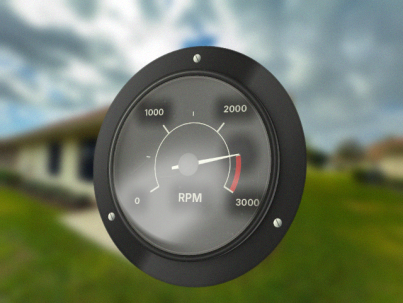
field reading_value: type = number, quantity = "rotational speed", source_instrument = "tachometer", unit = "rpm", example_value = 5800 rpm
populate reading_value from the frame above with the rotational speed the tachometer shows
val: 2500 rpm
